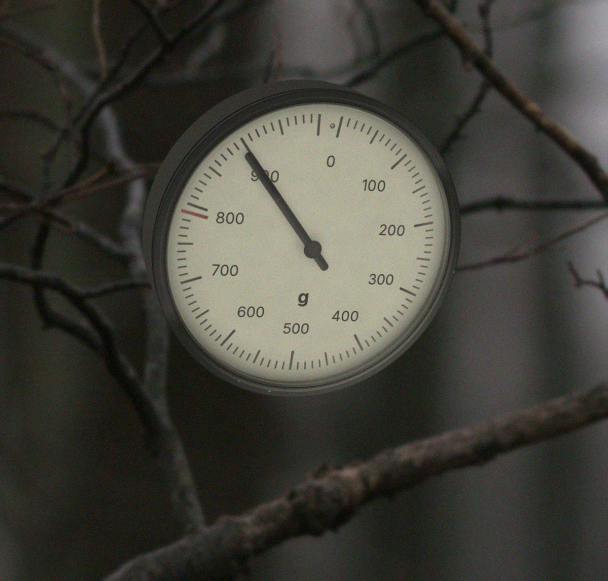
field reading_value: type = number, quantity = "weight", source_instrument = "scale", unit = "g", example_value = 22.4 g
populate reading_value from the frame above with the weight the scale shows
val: 895 g
